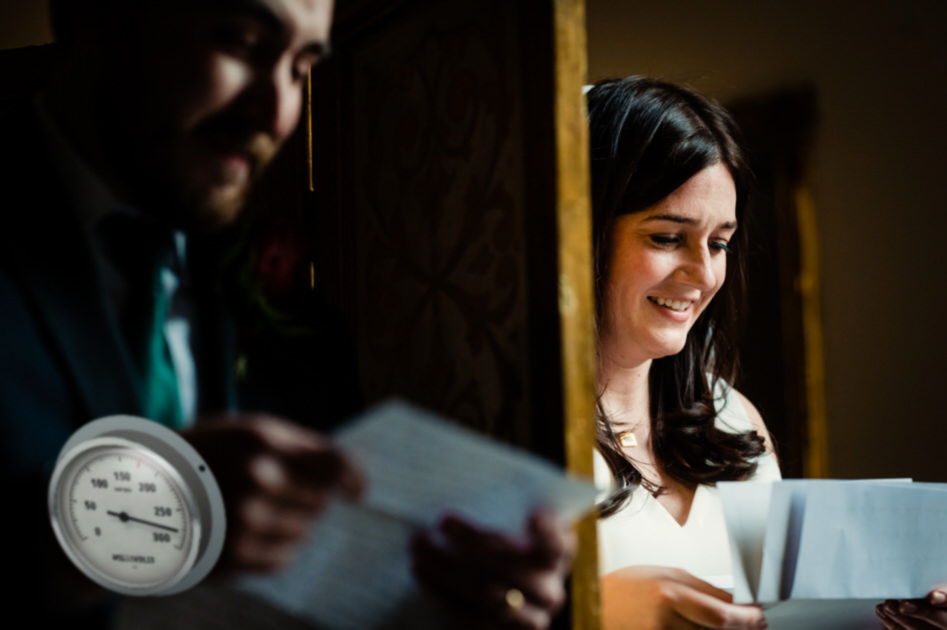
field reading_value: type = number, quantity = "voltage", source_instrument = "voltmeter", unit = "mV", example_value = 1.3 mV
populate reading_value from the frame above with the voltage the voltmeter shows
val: 275 mV
